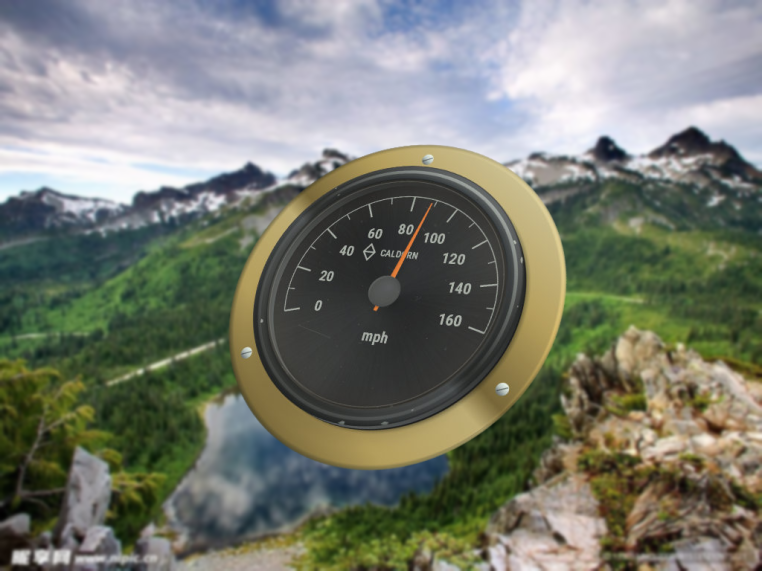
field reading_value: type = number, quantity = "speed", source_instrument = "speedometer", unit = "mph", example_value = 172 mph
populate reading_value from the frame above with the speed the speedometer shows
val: 90 mph
